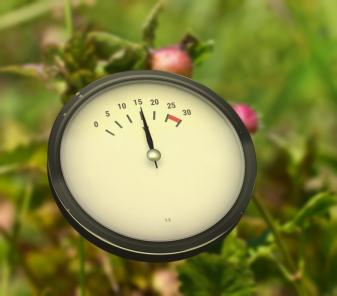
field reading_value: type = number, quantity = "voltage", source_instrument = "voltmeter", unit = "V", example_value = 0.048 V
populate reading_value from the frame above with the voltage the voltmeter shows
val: 15 V
